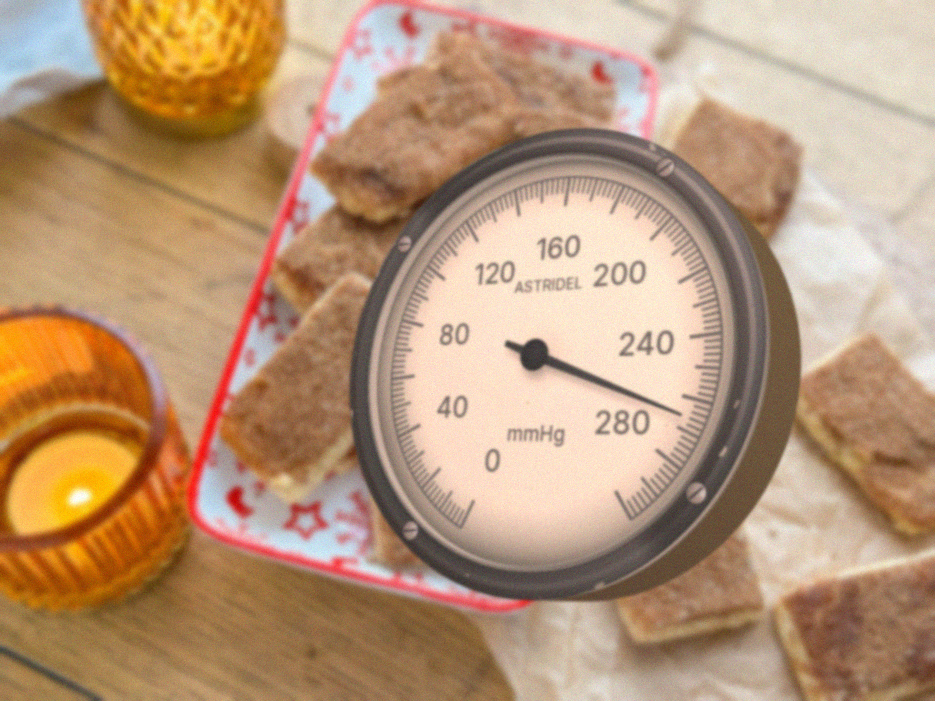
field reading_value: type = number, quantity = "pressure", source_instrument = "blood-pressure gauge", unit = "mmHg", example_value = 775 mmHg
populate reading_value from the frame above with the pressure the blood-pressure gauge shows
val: 266 mmHg
